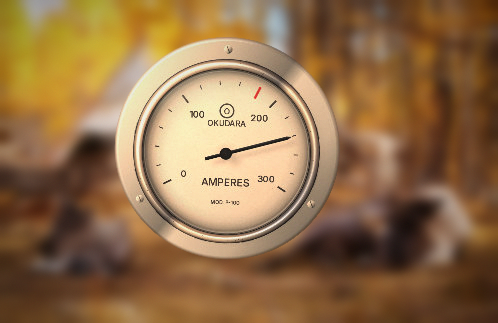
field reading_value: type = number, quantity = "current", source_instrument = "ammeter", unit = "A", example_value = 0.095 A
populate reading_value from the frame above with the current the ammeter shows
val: 240 A
